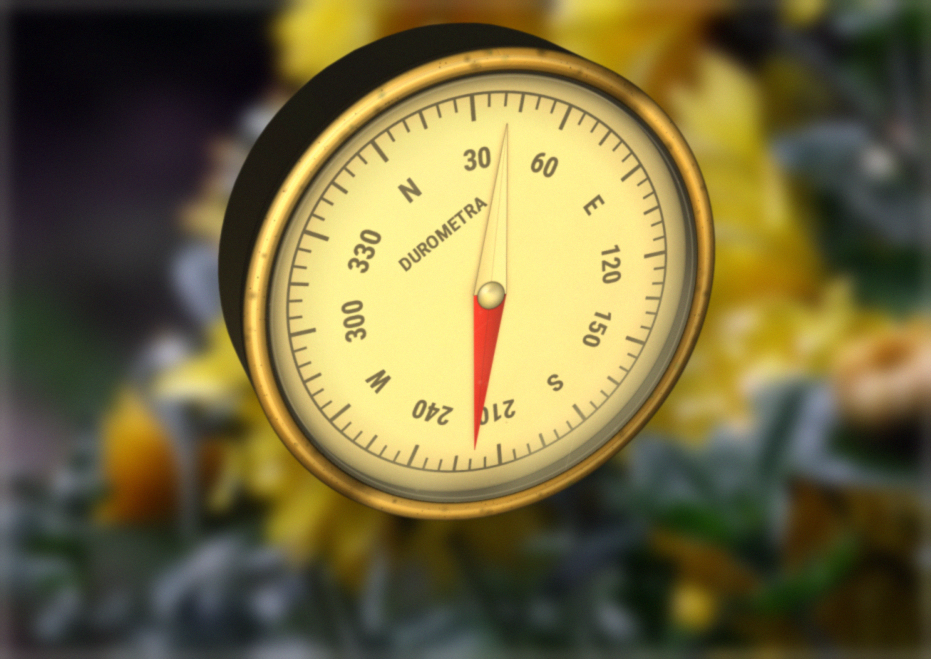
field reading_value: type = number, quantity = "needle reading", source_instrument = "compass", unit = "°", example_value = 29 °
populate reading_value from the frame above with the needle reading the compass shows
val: 220 °
